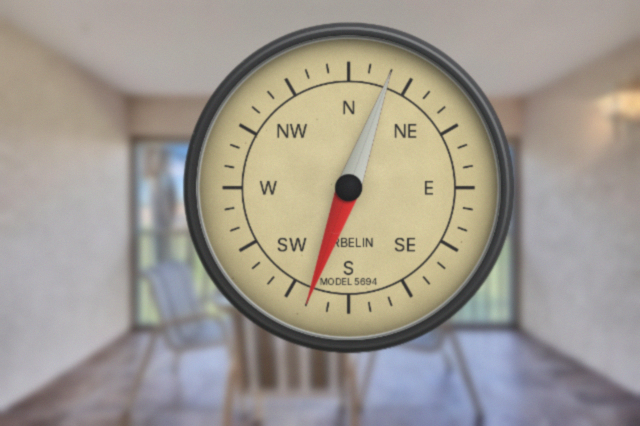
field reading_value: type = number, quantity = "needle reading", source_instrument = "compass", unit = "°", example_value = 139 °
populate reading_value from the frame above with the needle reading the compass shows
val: 200 °
